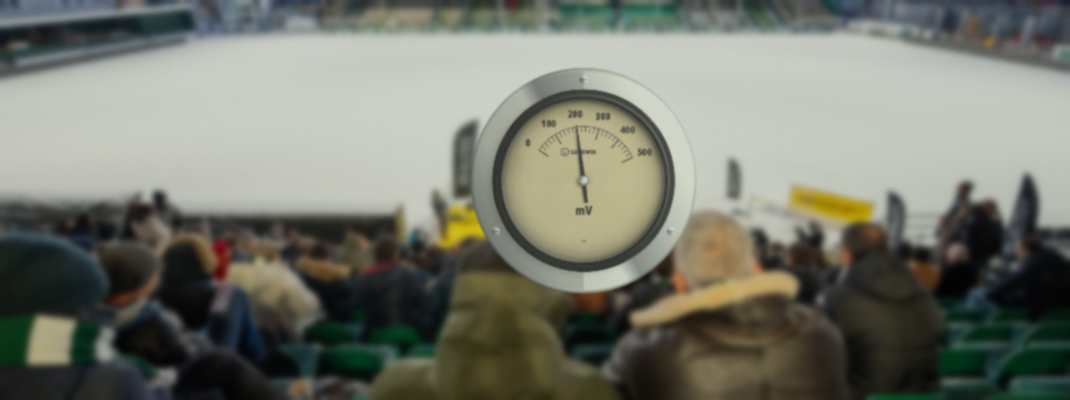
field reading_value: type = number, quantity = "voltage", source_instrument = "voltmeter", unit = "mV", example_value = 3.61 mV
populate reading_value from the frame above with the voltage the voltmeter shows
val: 200 mV
